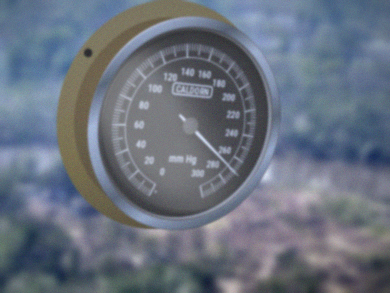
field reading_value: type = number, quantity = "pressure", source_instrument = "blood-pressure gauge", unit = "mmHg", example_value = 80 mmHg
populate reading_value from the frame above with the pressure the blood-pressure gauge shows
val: 270 mmHg
